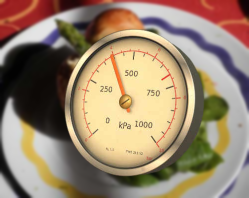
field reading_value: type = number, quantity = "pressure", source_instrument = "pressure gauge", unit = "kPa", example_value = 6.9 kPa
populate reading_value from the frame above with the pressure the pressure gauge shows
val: 400 kPa
